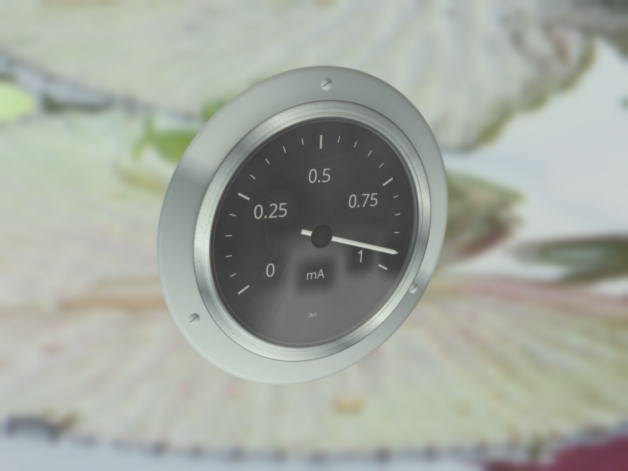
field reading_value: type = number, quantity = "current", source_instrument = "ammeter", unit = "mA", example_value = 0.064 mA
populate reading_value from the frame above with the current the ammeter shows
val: 0.95 mA
